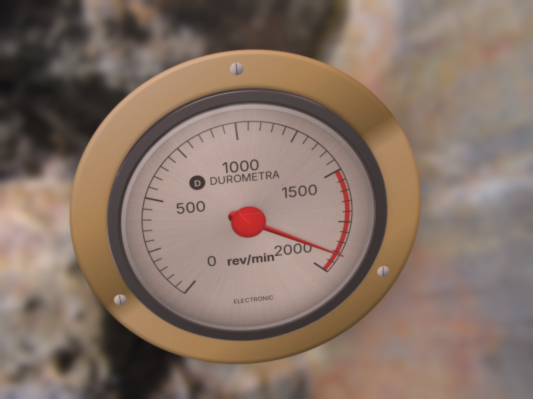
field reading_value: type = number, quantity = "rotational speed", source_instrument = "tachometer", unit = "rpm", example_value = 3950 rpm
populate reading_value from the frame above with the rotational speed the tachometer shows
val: 1900 rpm
